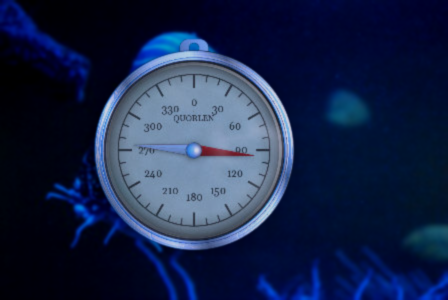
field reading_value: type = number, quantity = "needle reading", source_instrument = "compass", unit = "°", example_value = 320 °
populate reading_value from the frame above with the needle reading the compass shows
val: 95 °
